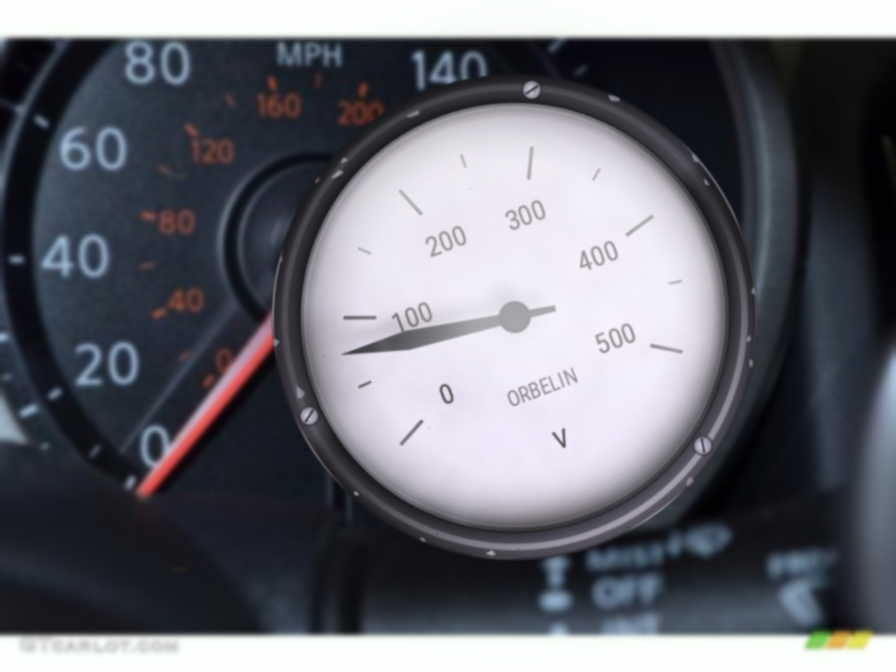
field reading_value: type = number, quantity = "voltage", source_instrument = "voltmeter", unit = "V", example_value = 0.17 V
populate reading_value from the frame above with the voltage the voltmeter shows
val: 75 V
